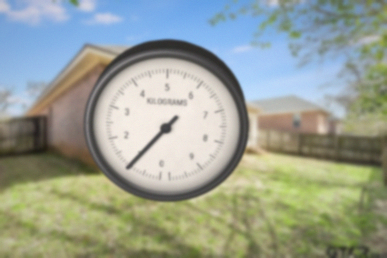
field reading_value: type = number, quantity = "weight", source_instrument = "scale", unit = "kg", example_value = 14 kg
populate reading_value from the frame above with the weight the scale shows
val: 1 kg
